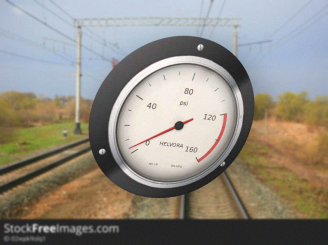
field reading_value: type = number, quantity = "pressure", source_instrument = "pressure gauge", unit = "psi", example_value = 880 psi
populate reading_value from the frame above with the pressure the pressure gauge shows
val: 5 psi
